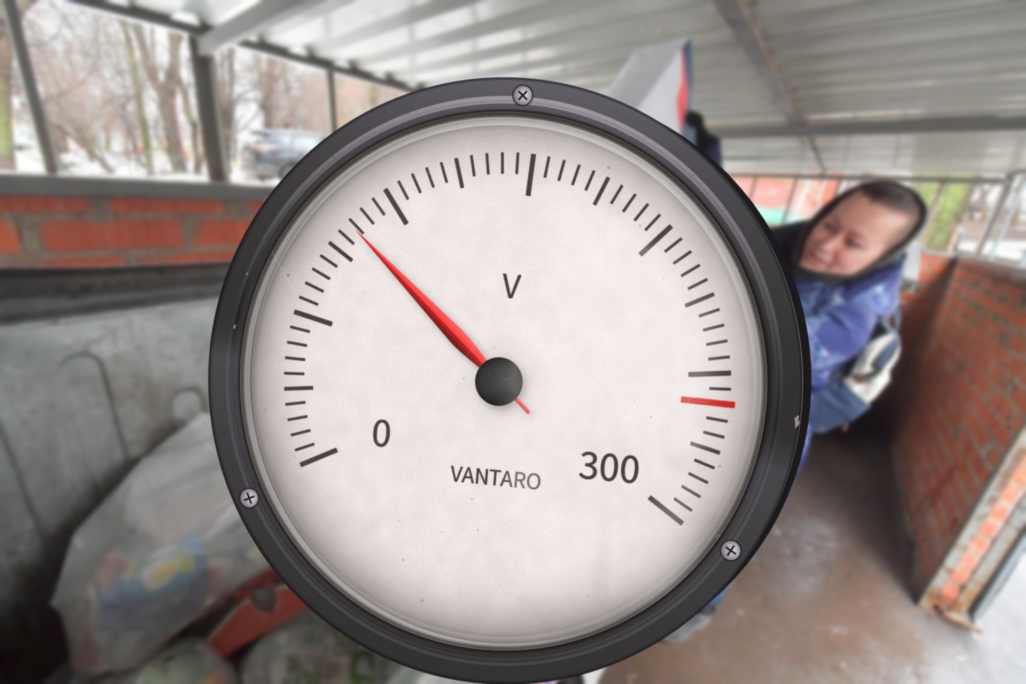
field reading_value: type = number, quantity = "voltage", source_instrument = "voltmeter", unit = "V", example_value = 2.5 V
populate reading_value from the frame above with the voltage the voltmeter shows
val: 85 V
